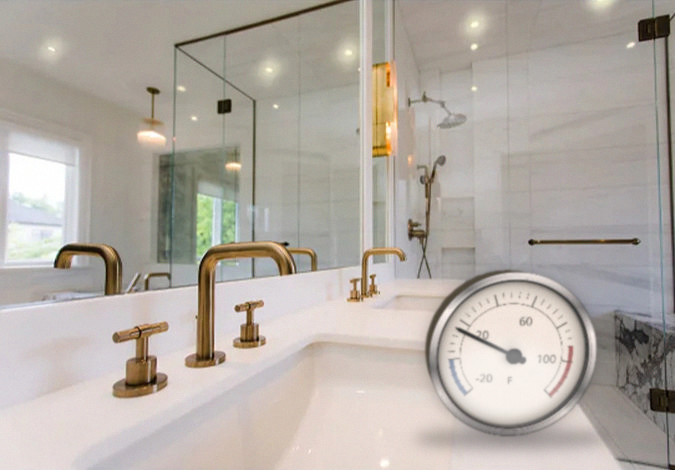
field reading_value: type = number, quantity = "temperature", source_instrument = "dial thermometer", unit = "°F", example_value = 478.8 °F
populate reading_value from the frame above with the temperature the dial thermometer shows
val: 16 °F
